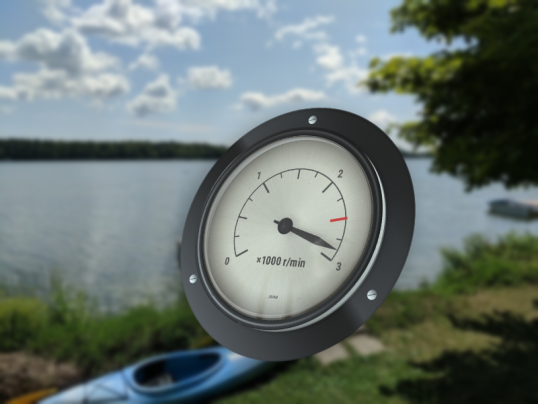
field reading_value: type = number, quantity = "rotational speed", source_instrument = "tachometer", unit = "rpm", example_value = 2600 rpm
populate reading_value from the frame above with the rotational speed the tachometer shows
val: 2875 rpm
